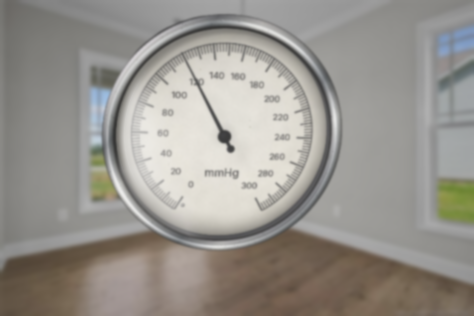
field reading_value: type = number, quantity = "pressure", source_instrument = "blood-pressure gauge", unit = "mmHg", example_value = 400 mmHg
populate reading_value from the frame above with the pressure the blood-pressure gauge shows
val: 120 mmHg
